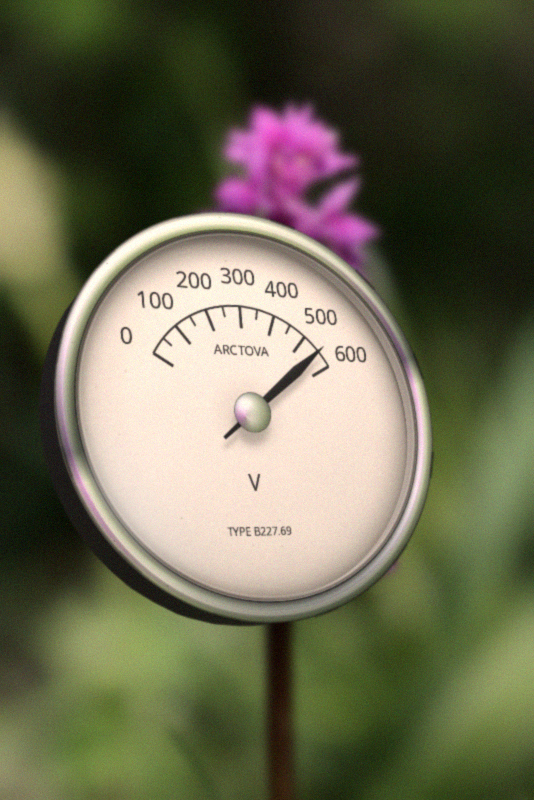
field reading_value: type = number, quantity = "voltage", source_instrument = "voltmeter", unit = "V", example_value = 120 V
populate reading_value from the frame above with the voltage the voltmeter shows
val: 550 V
